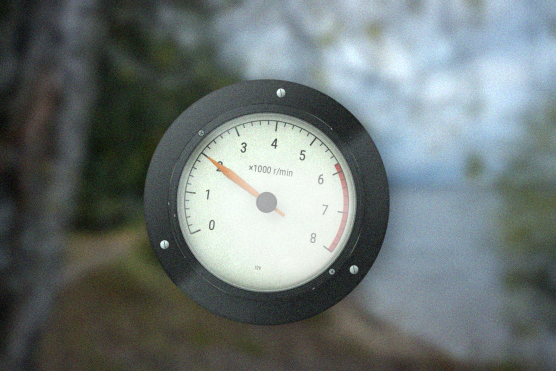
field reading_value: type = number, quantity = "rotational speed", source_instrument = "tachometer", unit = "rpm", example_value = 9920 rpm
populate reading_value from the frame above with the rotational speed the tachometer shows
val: 2000 rpm
